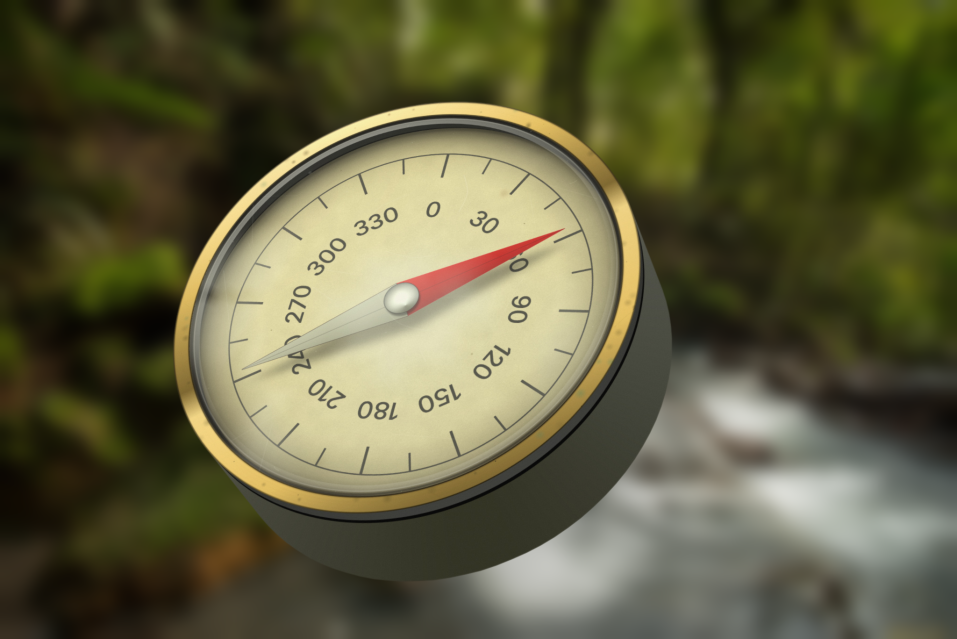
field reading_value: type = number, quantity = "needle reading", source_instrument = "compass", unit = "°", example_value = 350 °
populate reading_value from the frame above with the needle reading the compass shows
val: 60 °
